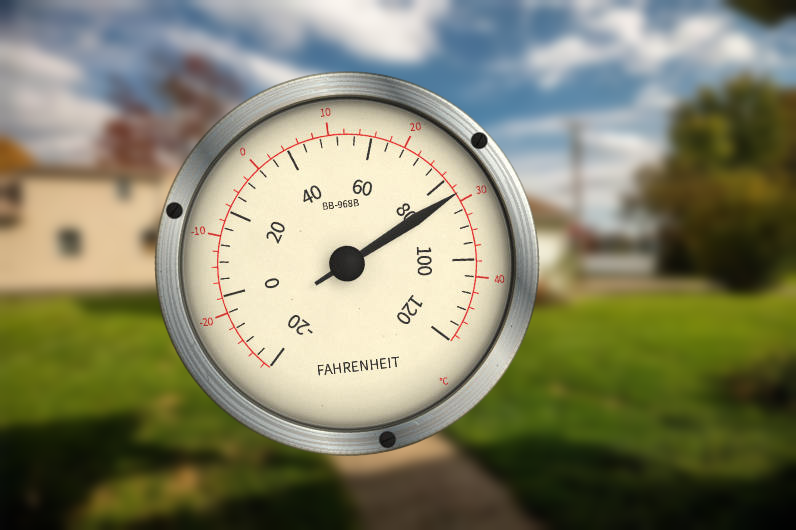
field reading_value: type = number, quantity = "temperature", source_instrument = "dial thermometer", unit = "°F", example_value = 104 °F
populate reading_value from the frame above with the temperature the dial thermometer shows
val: 84 °F
